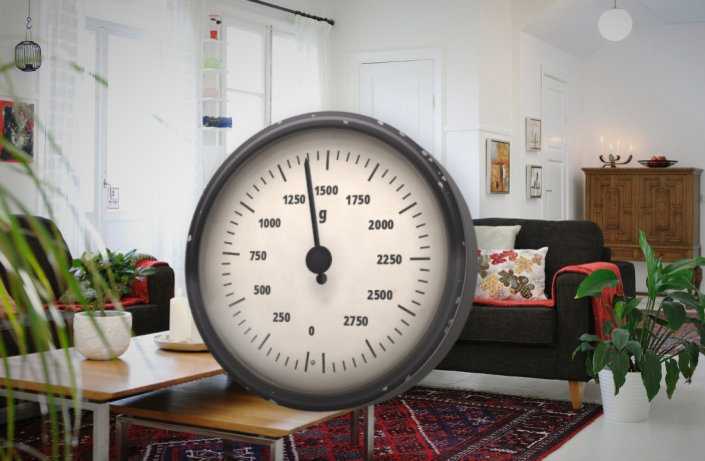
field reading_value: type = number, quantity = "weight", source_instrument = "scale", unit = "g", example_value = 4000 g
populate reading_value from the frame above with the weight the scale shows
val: 1400 g
